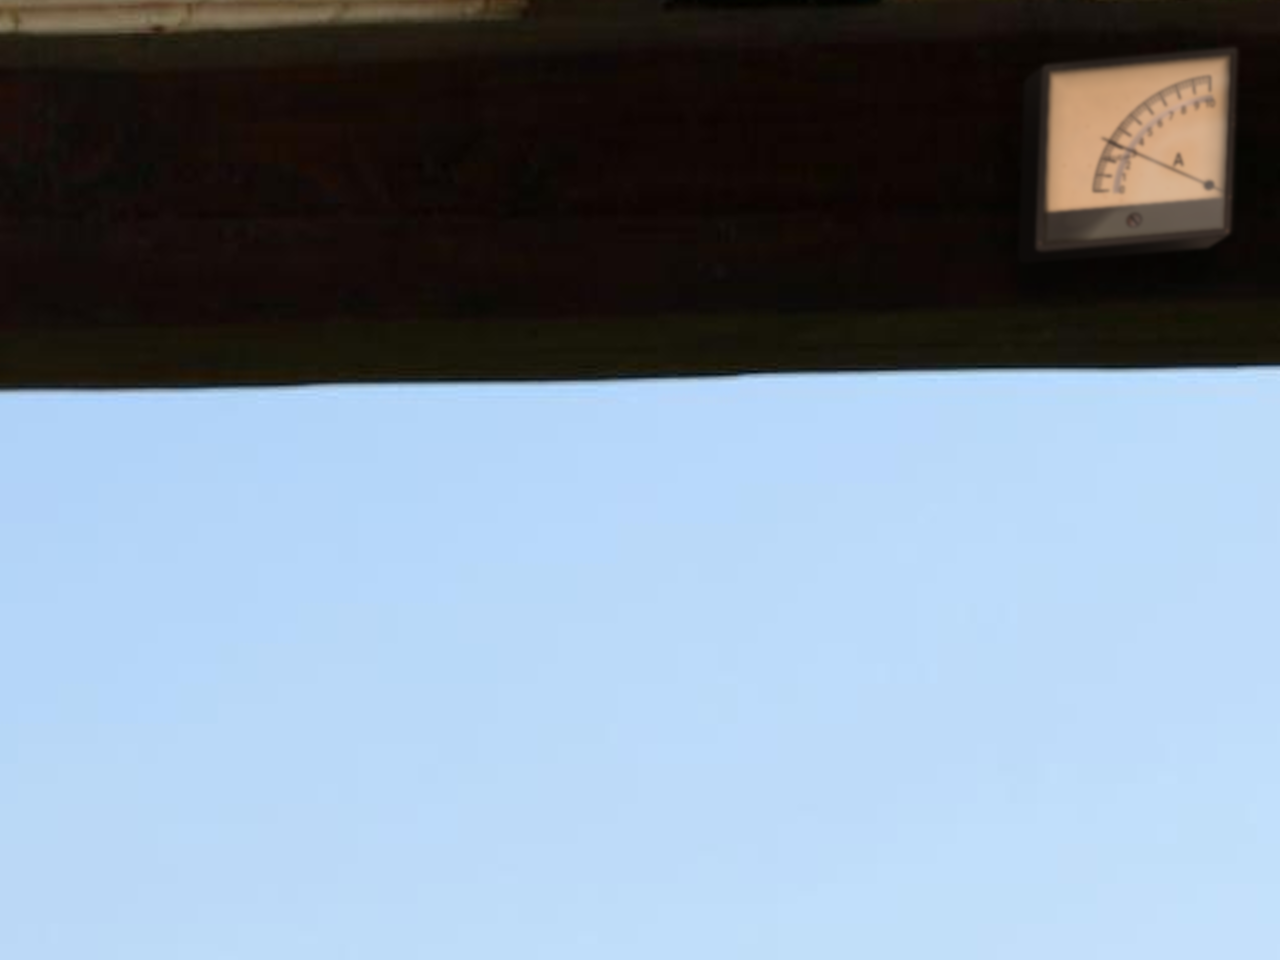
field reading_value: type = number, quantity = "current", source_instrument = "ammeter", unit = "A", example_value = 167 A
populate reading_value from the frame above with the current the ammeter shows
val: 3 A
